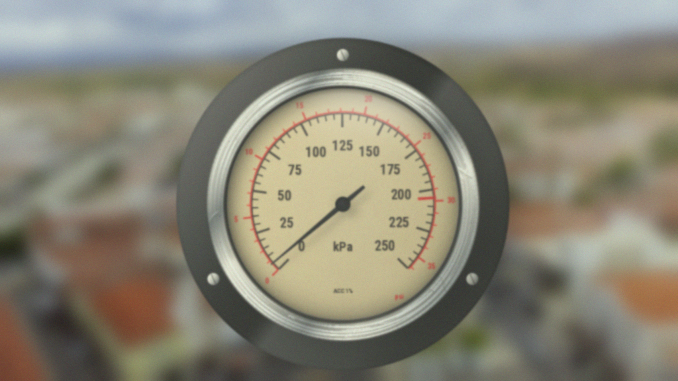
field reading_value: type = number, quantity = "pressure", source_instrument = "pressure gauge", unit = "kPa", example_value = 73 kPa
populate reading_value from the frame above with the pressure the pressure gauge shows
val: 5 kPa
